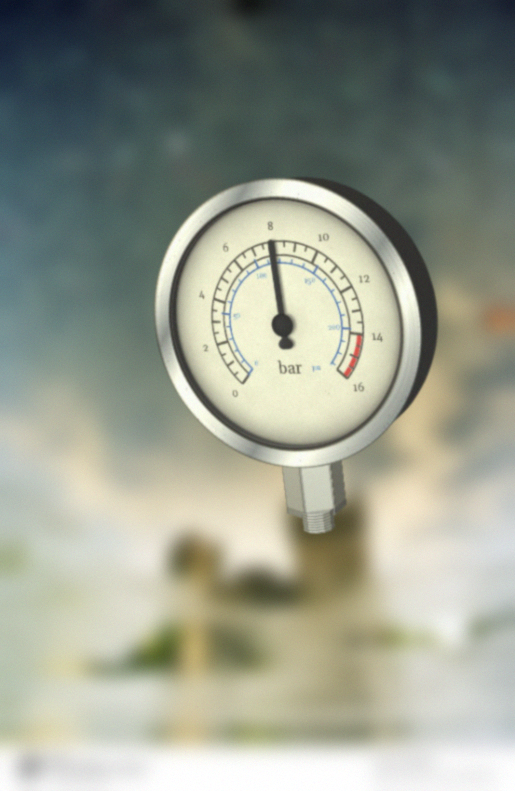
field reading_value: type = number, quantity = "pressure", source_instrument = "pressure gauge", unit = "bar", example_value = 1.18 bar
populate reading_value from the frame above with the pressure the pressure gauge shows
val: 8 bar
